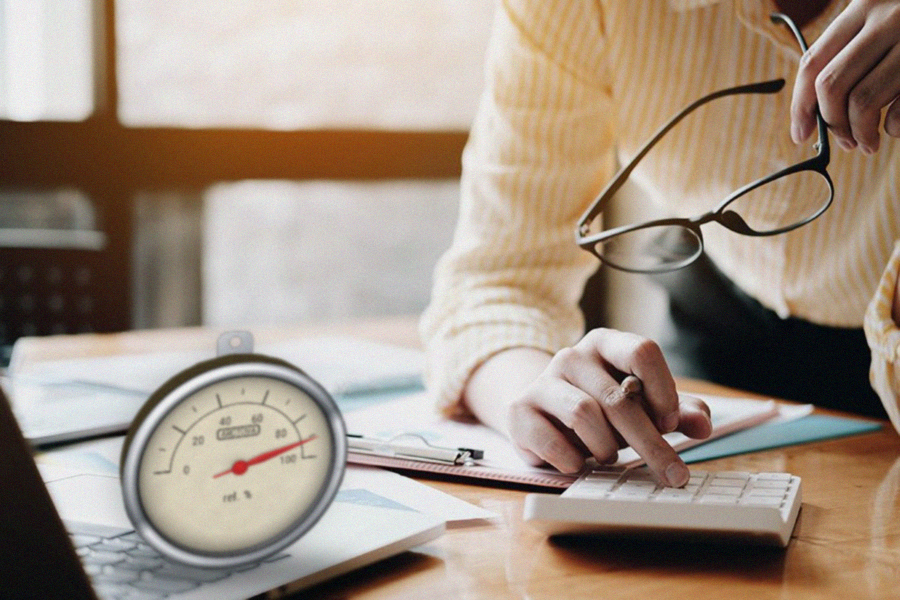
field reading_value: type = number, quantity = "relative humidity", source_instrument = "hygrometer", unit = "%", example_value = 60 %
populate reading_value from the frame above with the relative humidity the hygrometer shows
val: 90 %
